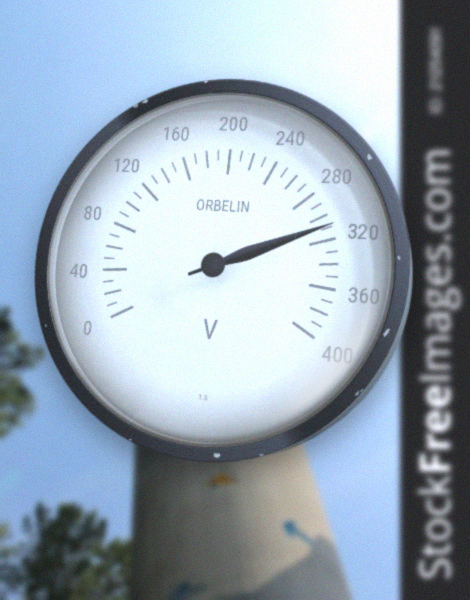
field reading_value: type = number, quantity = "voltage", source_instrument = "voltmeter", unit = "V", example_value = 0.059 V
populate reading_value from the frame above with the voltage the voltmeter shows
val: 310 V
